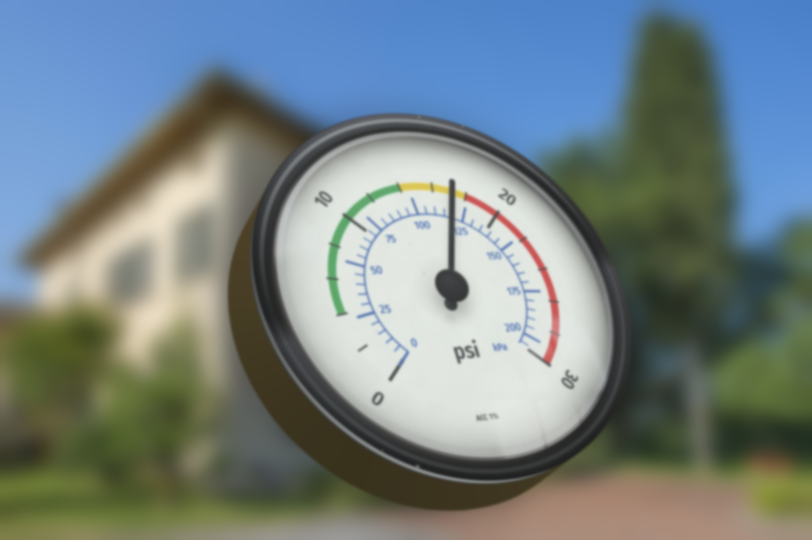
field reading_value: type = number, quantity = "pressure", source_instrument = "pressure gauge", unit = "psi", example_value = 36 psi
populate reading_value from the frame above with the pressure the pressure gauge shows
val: 17 psi
